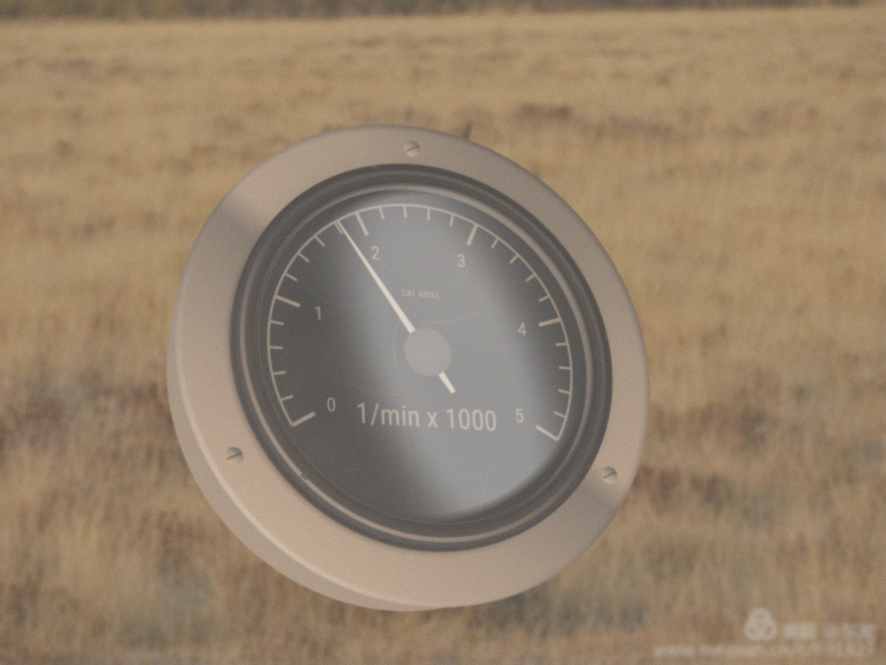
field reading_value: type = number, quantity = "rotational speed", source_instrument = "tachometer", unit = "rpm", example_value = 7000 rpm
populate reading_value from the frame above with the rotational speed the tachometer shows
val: 1800 rpm
